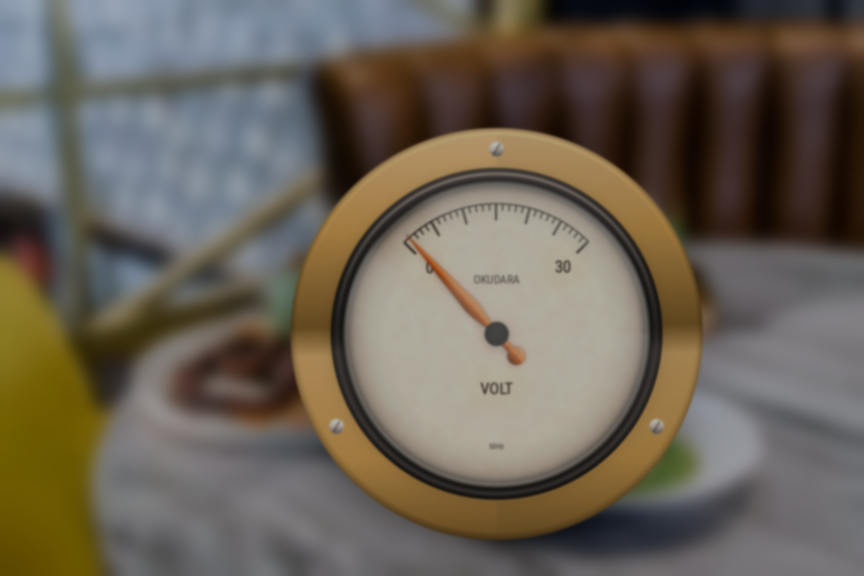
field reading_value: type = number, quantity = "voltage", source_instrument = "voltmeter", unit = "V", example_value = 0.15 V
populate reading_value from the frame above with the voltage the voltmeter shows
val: 1 V
